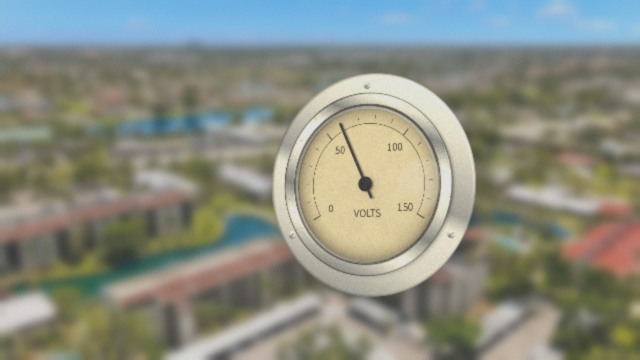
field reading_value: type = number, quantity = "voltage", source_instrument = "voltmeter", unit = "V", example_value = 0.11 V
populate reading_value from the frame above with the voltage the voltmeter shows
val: 60 V
